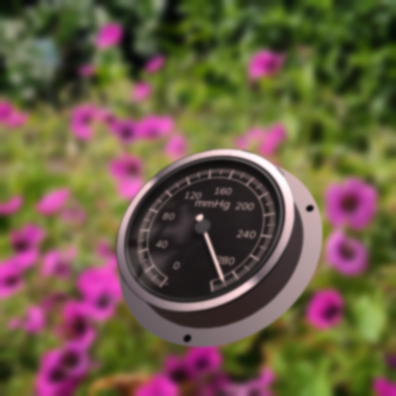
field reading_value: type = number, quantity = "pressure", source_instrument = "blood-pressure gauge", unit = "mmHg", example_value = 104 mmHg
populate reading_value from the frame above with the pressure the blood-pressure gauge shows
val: 290 mmHg
